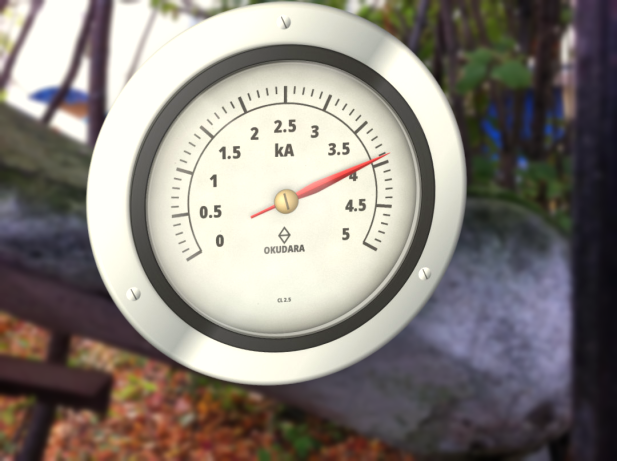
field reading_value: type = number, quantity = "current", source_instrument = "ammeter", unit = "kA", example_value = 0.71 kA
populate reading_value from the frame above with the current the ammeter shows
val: 3.9 kA
